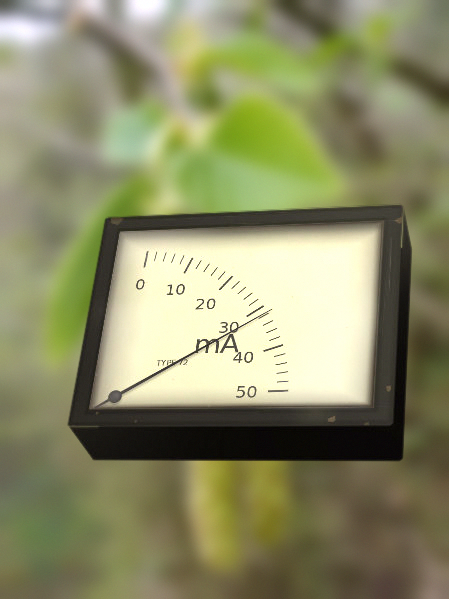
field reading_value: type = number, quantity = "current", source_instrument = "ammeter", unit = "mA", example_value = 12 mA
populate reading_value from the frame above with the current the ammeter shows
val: 32 mA
